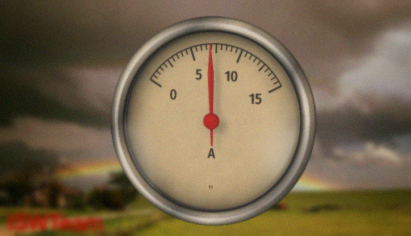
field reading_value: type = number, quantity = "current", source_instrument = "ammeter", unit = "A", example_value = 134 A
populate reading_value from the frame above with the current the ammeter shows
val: 7 A
